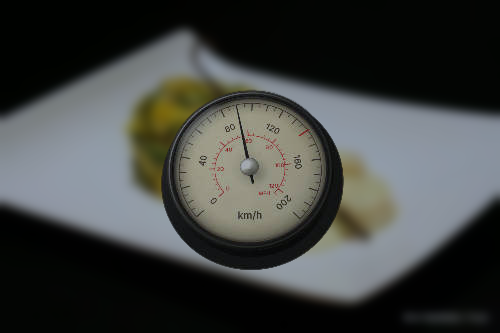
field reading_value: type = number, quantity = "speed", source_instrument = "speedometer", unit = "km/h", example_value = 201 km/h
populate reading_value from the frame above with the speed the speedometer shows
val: 90 km/h
